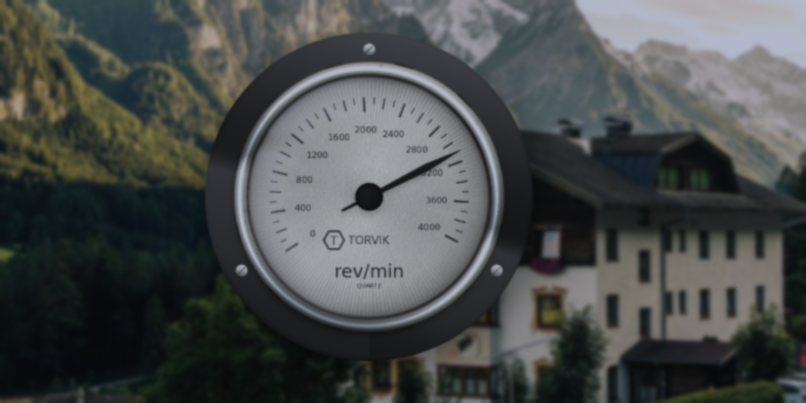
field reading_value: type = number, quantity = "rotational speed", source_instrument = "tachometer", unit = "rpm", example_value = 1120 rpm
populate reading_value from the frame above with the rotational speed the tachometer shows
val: 3100 rpm
